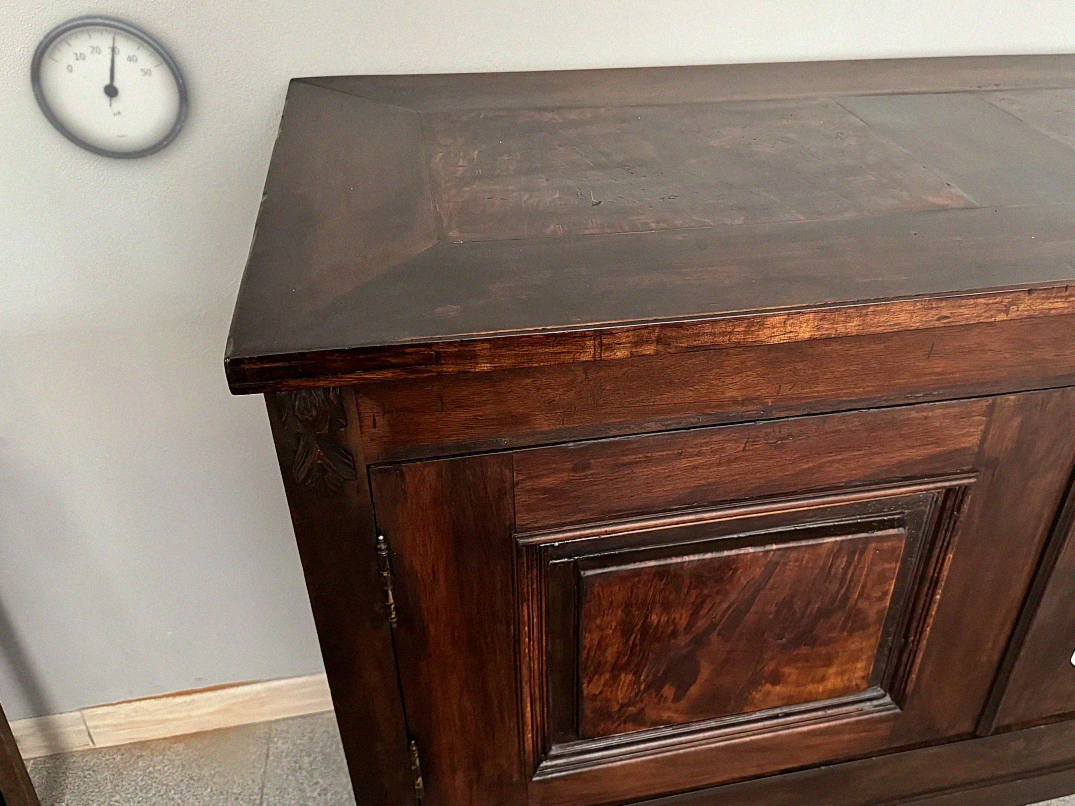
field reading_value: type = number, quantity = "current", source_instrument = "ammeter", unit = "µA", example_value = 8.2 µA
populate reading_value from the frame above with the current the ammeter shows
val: 30 µA
